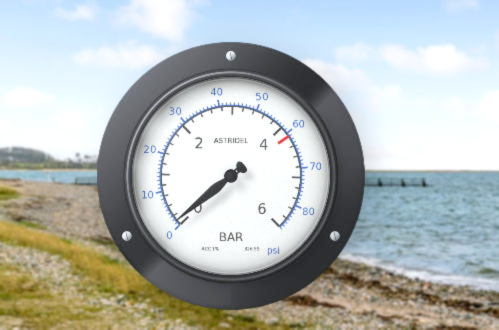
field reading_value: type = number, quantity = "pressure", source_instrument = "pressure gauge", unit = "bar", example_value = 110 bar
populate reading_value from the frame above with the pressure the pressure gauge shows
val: 0.1 bar
